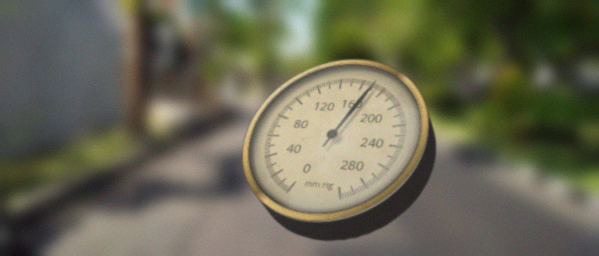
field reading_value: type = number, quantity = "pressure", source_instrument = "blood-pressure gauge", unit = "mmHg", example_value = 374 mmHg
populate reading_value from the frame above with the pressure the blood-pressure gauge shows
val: 170 mmHg
